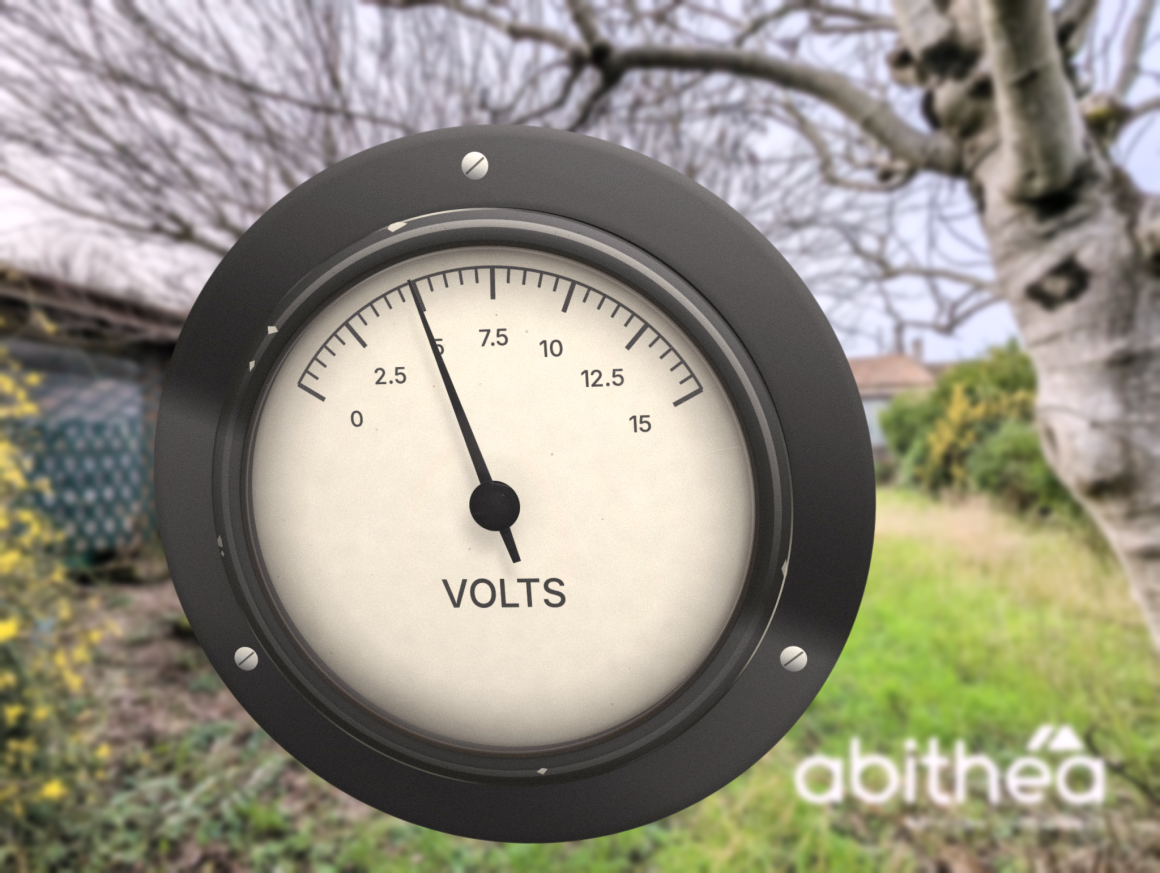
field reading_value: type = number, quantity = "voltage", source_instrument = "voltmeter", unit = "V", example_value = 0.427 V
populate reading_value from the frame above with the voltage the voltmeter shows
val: 5 V
